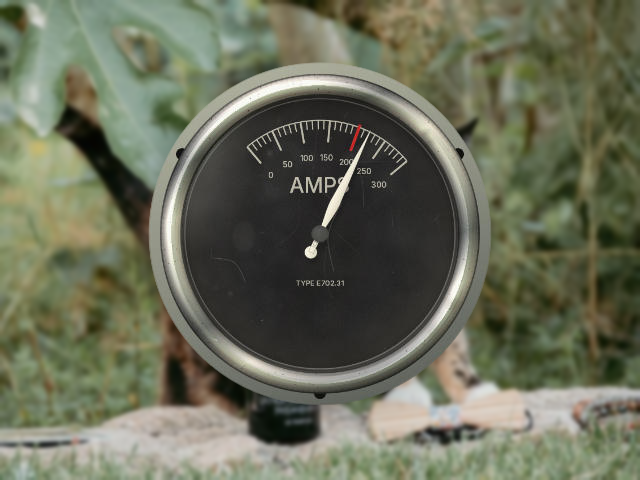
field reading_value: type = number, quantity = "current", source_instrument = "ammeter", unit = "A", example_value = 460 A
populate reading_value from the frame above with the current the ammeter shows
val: 220 A
